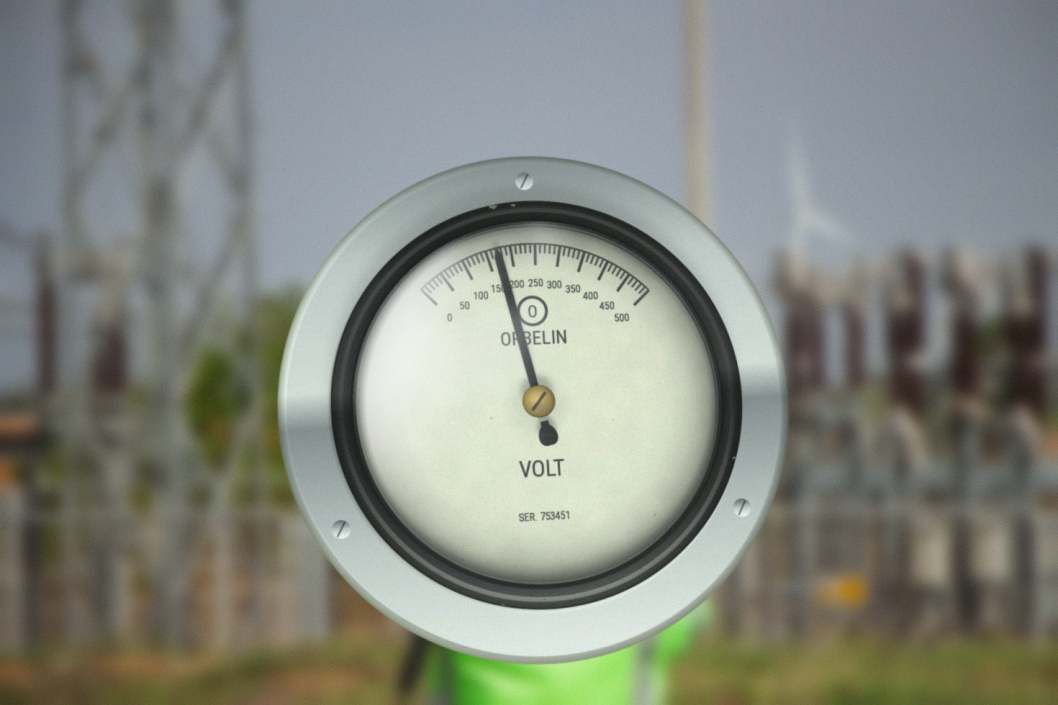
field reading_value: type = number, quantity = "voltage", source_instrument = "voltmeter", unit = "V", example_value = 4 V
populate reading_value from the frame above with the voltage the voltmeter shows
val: 170 V
